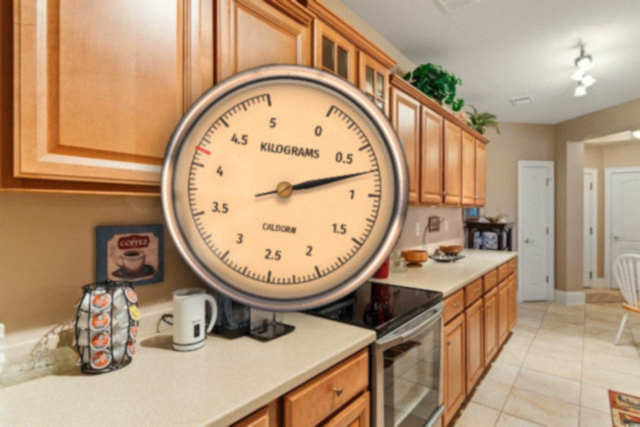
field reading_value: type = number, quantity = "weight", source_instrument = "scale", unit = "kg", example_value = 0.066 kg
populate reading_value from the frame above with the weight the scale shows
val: 0.75 kg
